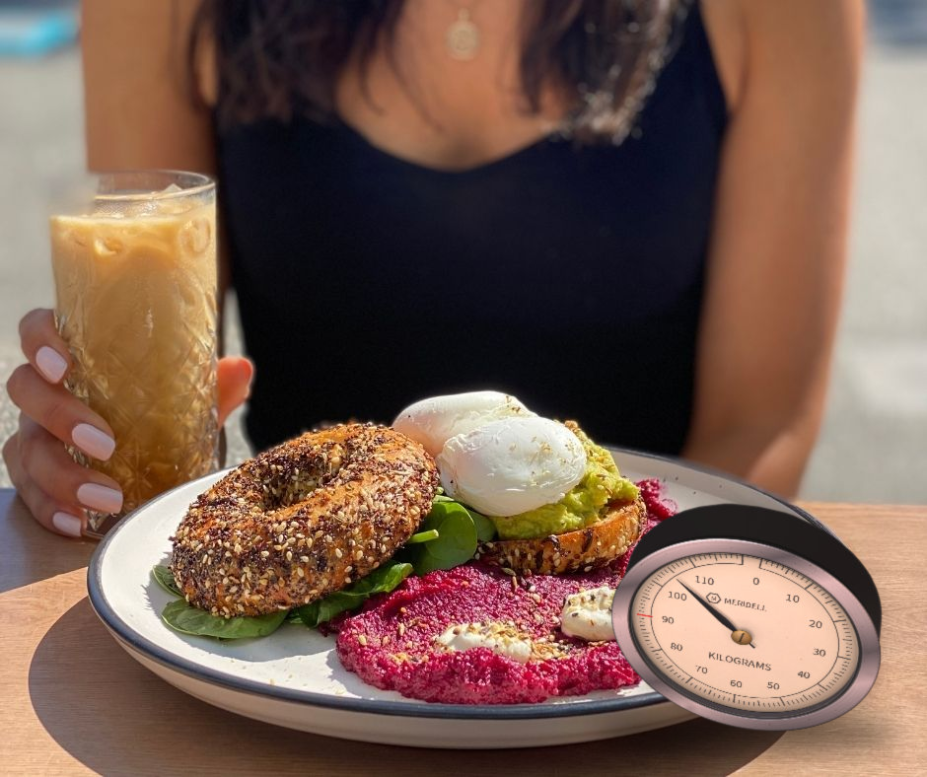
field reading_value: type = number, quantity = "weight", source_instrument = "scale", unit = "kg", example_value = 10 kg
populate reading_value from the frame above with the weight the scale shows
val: 105 kg
